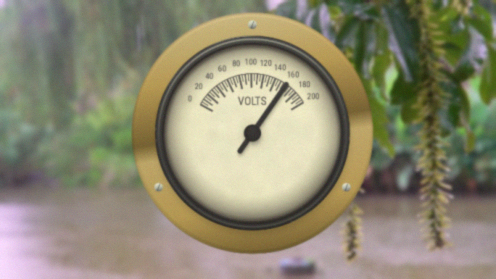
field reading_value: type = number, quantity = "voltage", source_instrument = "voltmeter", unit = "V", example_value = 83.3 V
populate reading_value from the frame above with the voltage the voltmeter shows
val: 160 V
